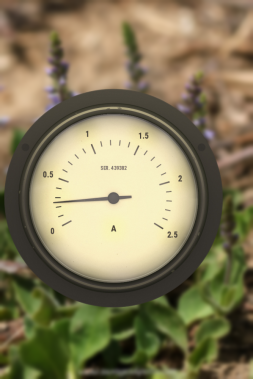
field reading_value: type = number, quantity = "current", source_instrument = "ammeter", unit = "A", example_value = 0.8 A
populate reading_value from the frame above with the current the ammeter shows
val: 0.25 A
